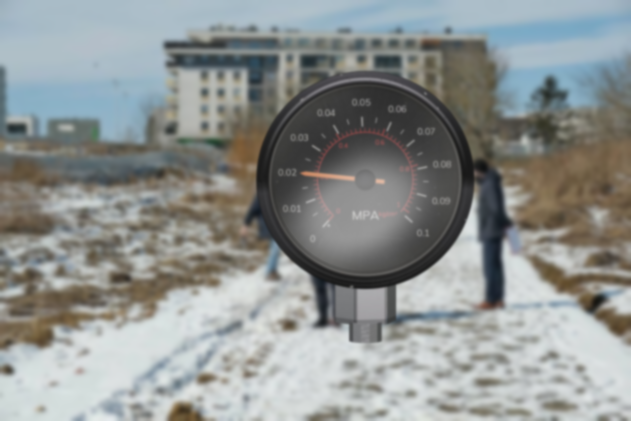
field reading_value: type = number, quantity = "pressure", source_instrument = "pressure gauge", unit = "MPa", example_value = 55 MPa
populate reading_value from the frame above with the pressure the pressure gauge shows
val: 0.02 MPa
